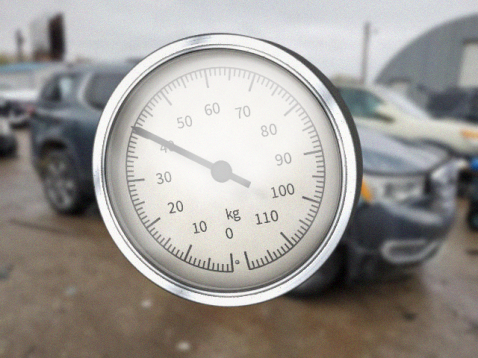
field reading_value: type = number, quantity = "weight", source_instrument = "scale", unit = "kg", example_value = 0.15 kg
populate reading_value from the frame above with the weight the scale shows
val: 41 kg
